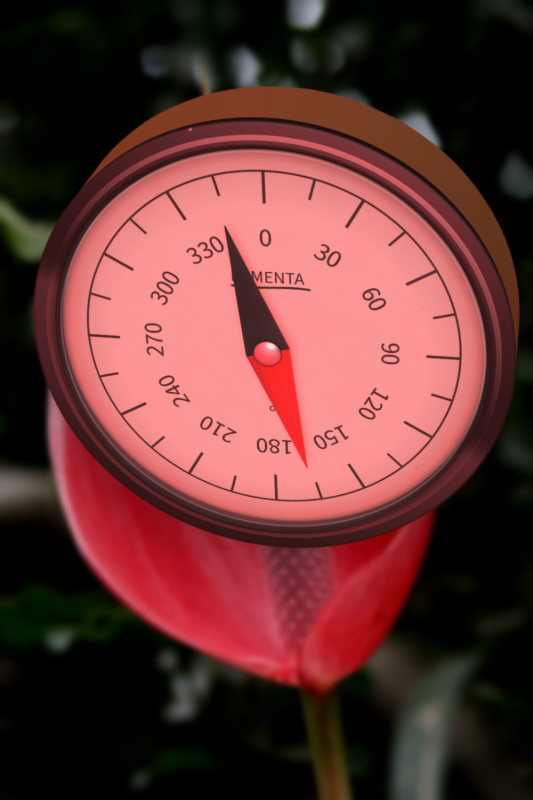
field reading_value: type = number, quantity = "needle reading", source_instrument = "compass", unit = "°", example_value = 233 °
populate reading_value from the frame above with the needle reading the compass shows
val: 165 °
